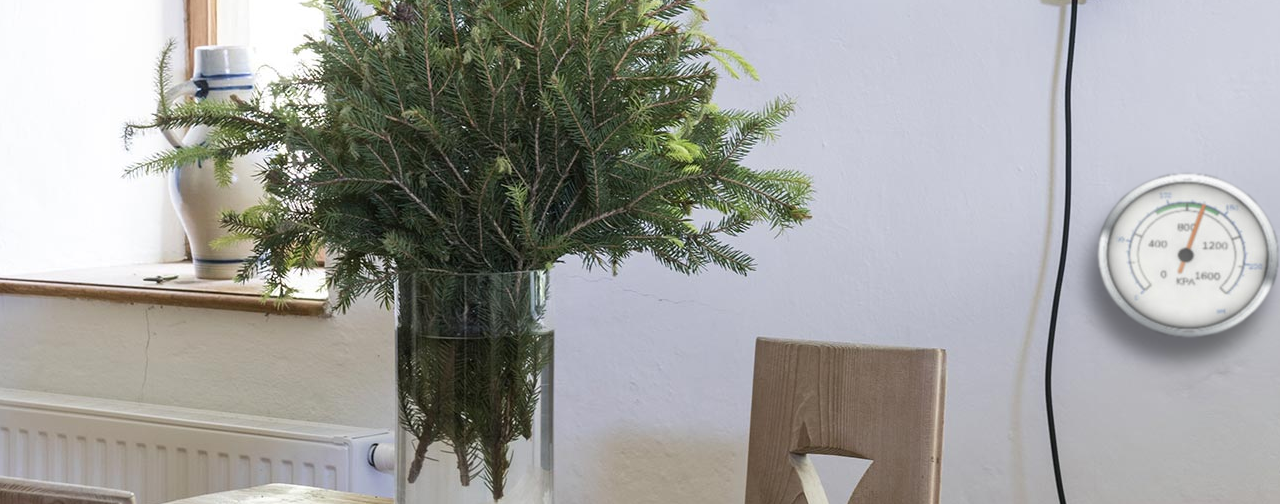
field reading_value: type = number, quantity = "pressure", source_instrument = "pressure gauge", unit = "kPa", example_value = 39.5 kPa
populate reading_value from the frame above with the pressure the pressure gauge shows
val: 900 kPa
